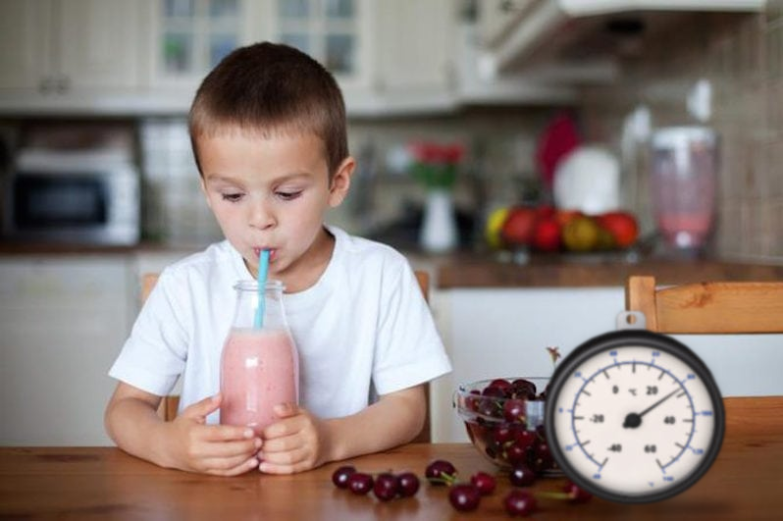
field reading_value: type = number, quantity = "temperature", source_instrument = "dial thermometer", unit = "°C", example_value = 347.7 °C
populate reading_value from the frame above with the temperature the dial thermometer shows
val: 27.5 °C
